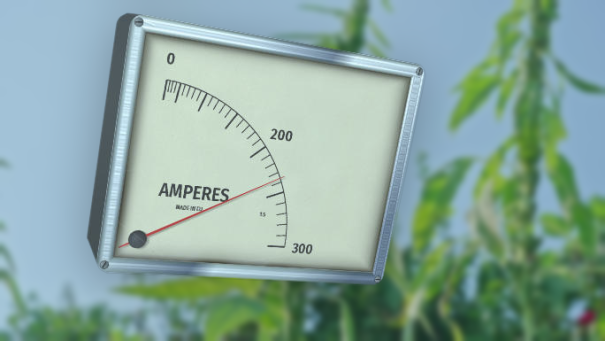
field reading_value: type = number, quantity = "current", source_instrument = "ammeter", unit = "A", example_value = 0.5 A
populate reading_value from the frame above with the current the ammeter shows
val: 235 A
